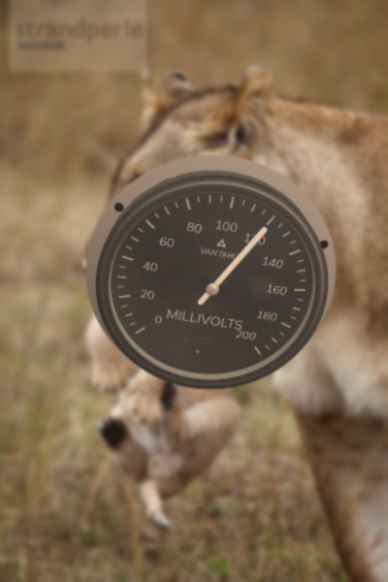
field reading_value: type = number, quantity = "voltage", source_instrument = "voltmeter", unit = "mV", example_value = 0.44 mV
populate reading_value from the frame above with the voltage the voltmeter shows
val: 120 mV
